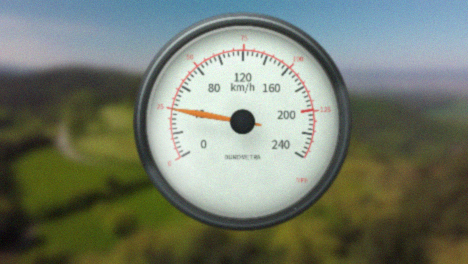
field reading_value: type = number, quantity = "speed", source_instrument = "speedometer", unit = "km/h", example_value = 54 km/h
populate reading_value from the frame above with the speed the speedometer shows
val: 40 km/h
